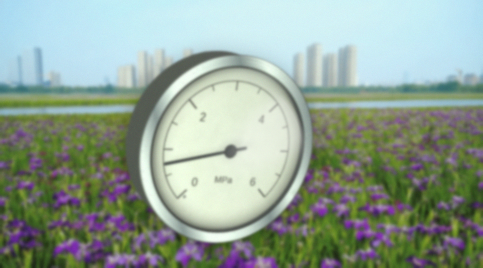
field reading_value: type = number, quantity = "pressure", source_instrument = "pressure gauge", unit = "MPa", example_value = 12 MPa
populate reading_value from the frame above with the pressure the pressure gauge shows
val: 0.75 MPa
